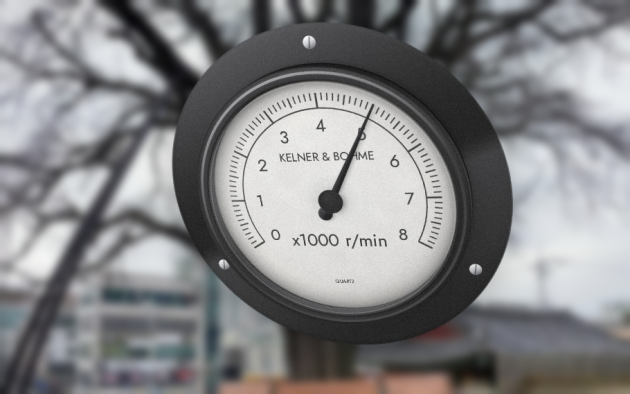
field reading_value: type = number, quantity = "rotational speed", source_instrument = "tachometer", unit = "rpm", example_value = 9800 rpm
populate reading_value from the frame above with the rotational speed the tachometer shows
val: 5000 rpm
